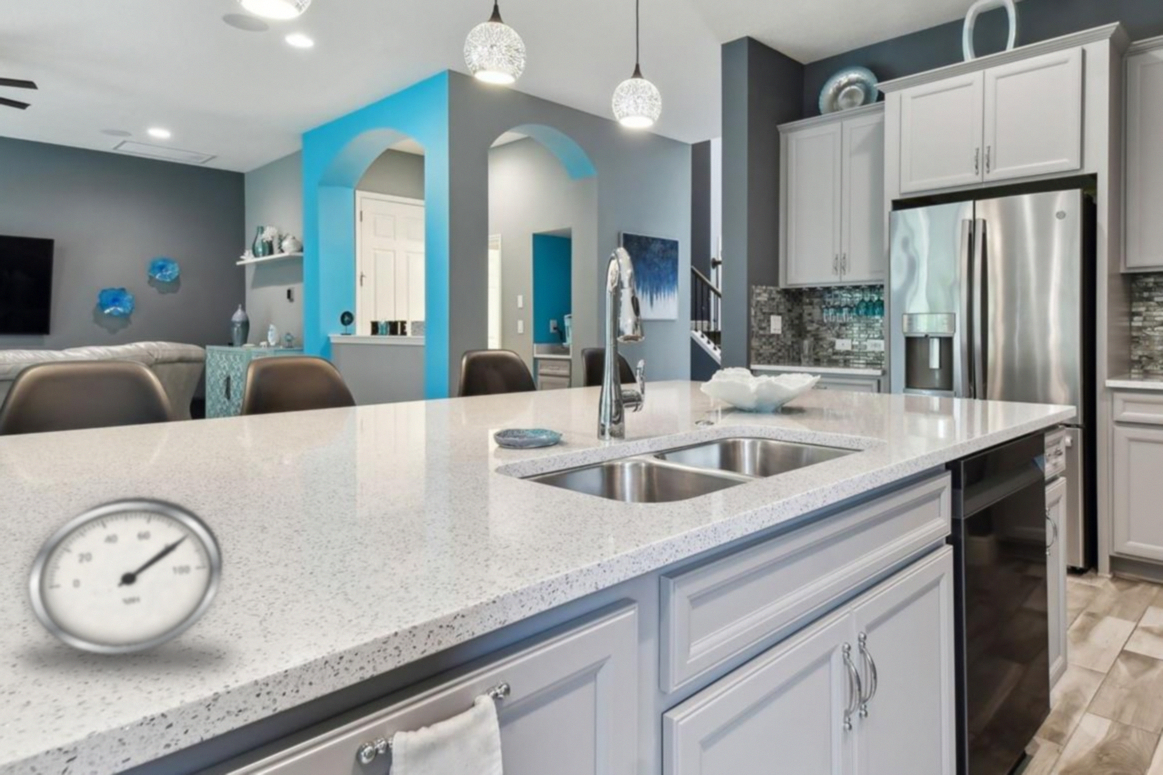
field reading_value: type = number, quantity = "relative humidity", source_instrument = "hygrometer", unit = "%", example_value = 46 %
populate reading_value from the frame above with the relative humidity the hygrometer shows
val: 80 %
